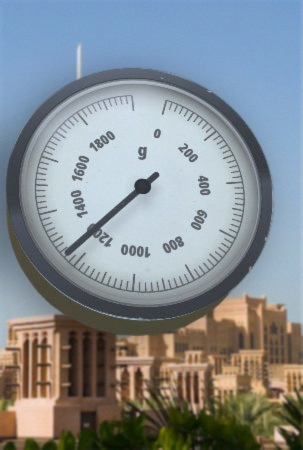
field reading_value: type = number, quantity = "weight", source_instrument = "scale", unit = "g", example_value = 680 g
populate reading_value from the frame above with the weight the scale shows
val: 1240 g
